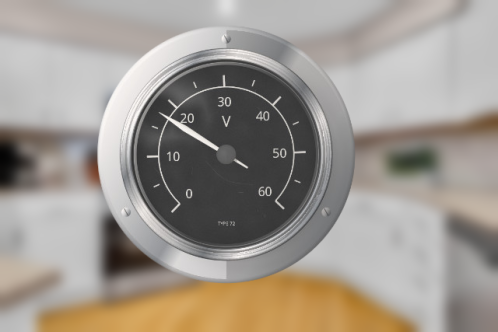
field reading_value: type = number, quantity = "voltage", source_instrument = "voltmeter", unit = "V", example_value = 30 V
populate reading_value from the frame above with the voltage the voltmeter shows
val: 17.5 V
